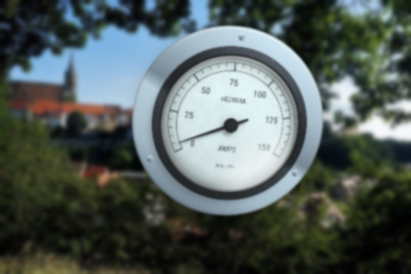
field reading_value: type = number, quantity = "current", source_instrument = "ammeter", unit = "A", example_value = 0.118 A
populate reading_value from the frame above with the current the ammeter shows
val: 5 A
